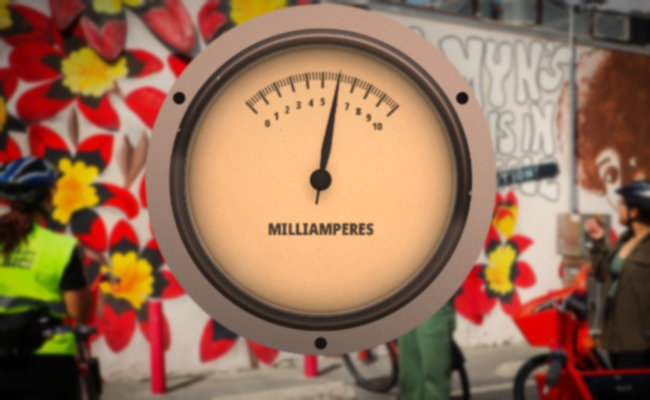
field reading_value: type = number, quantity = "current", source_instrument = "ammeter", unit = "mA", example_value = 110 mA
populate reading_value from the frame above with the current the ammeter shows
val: 6 mA
